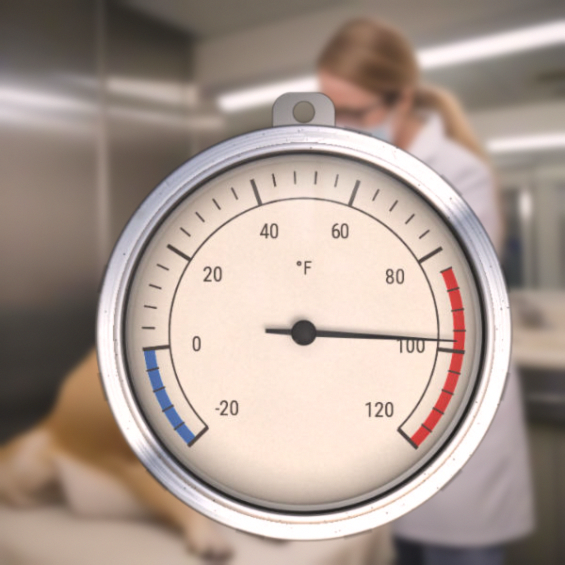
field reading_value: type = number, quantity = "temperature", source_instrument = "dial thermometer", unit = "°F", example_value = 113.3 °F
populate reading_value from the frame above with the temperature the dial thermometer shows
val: 98 °F
